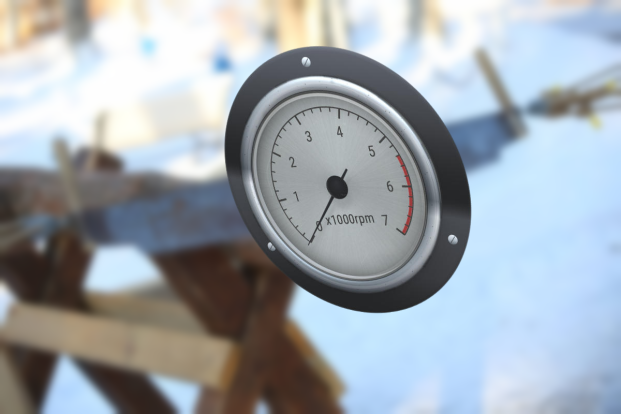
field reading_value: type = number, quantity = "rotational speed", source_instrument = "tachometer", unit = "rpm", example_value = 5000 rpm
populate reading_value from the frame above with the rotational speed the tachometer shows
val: 0 rpm
